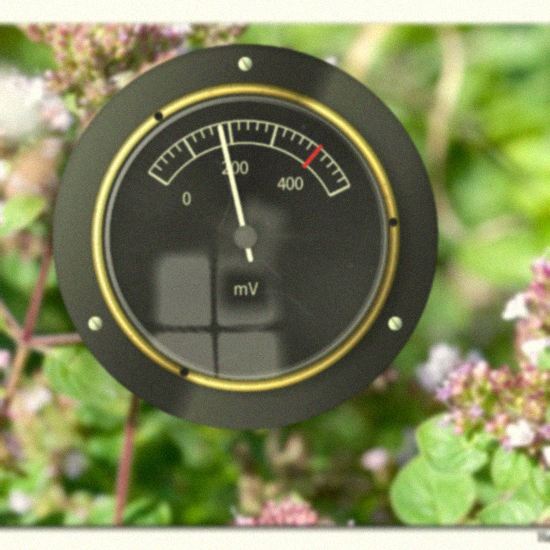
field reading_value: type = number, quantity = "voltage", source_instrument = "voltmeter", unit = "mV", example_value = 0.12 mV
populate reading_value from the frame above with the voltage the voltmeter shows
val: 180 mV
